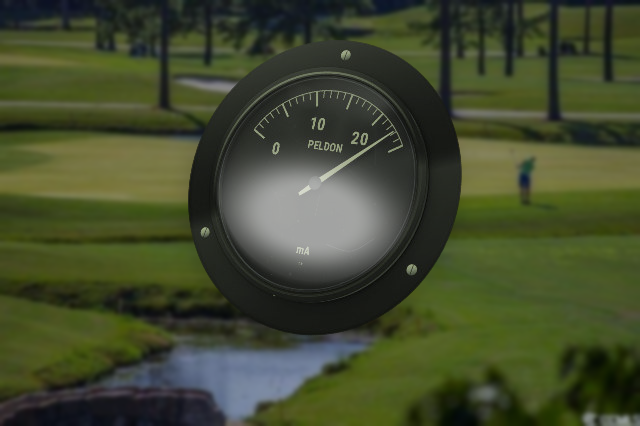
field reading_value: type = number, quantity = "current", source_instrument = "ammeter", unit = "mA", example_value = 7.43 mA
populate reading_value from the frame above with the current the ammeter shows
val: 23 mA
